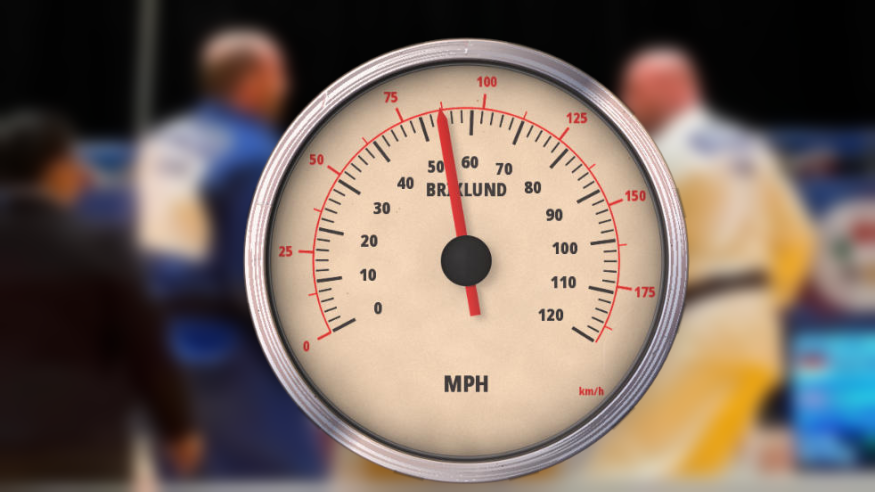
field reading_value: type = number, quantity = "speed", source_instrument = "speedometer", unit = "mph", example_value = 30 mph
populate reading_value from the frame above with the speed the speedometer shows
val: 54 mph
